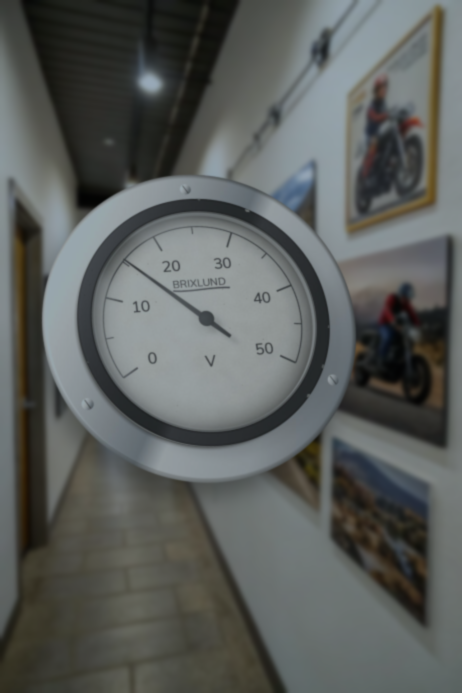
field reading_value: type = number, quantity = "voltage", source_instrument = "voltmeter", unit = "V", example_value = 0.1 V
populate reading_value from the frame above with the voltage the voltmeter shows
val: 15 V
